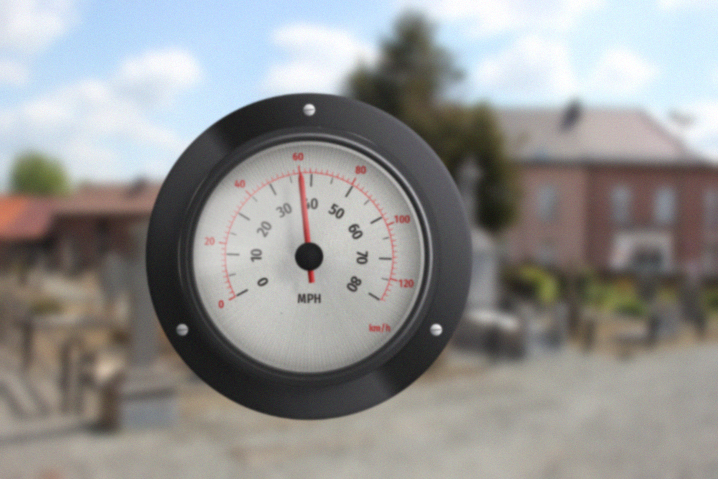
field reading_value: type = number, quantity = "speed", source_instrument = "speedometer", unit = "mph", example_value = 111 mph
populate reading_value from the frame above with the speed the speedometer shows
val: 37.5 mph
